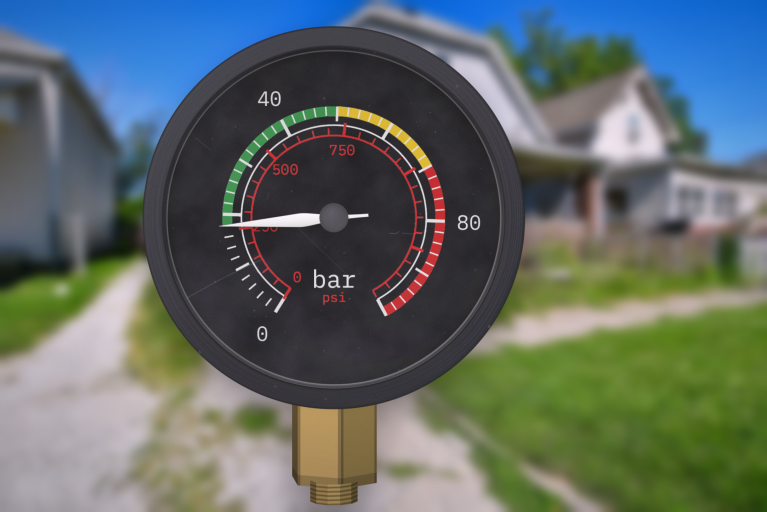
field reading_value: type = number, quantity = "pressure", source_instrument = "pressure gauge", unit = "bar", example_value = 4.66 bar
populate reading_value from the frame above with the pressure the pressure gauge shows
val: 18 bar
